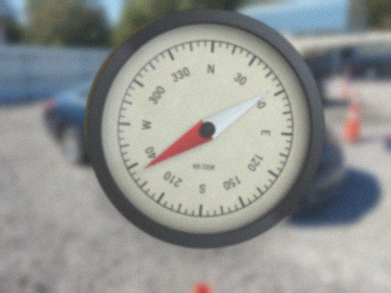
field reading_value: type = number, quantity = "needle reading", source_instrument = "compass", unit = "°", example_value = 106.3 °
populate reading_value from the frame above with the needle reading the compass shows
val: 235 °
